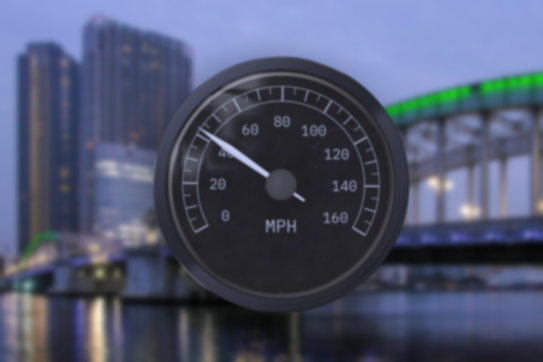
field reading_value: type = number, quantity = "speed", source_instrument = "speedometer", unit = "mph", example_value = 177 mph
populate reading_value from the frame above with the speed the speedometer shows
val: 42.5 mph
